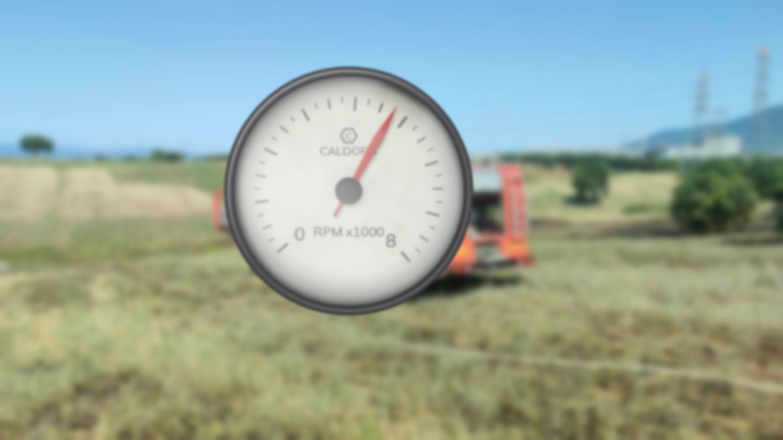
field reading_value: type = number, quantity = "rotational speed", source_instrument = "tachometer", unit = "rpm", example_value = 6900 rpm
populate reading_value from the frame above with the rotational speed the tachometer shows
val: 4750 rpm
